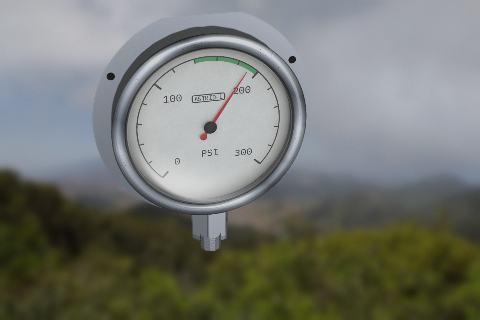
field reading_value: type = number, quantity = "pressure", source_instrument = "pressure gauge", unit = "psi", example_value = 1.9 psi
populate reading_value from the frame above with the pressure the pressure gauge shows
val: 190 psi
